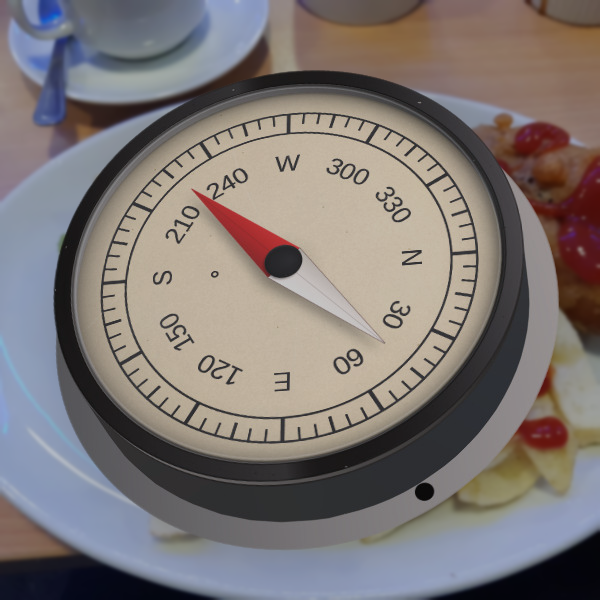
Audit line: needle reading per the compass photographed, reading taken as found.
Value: 225 °
